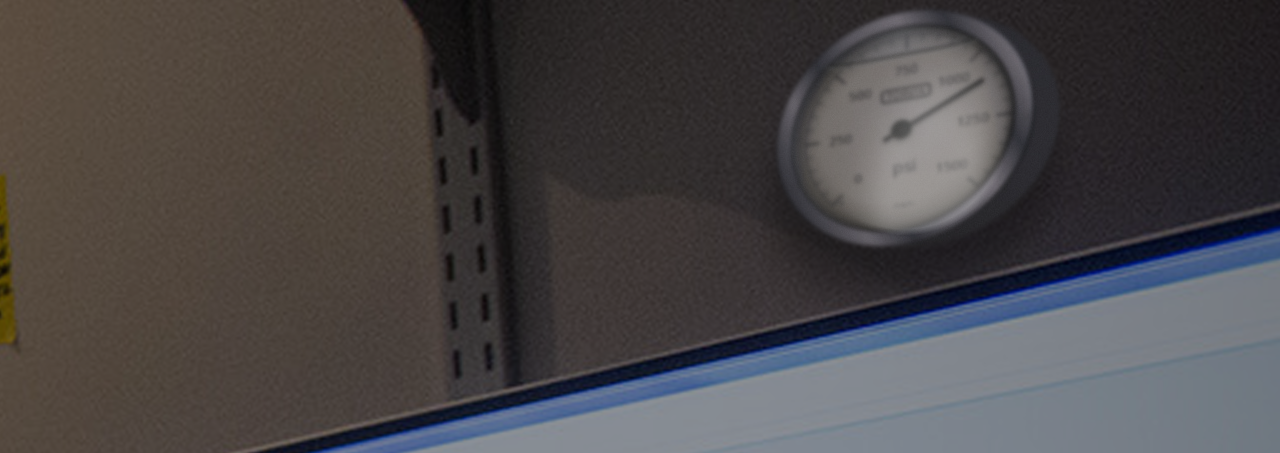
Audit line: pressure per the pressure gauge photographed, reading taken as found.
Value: 1100 psi
